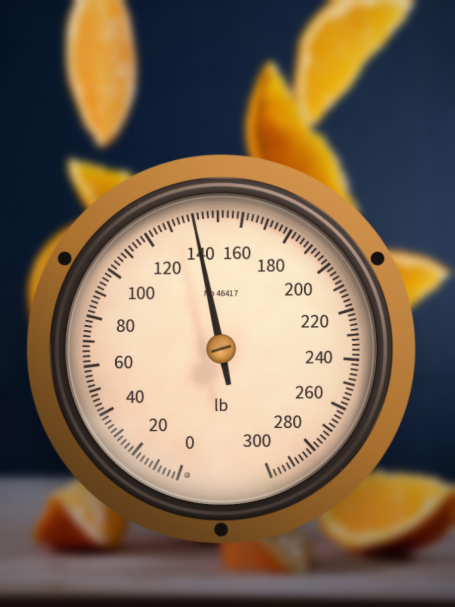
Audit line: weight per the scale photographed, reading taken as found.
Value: 140 lb
